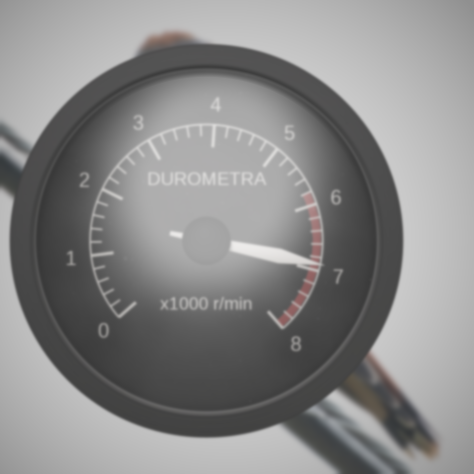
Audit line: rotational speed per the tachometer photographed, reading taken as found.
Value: 6900 rpm
